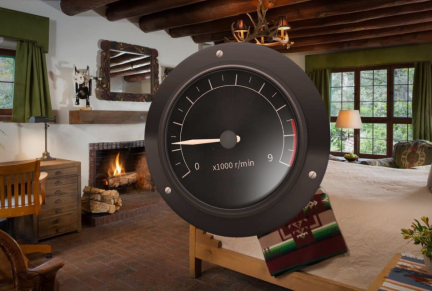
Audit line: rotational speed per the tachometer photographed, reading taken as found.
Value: 1250 rpm
